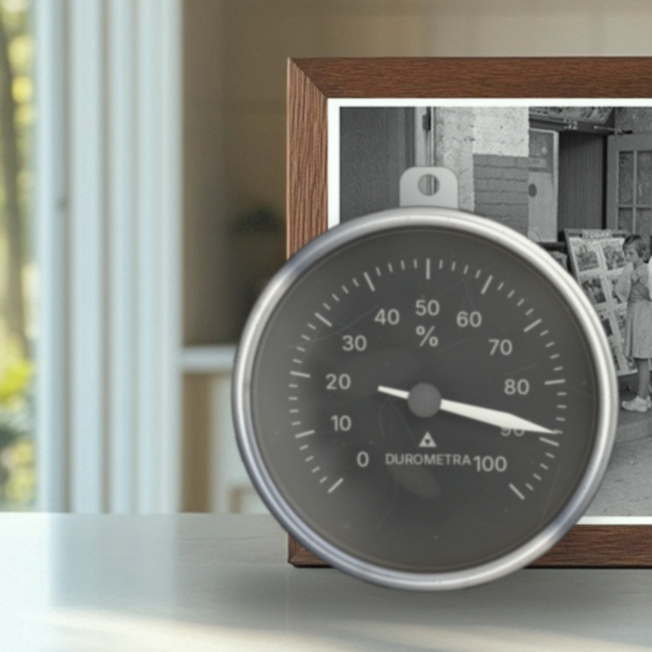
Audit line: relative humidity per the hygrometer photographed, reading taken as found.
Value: 88 %
